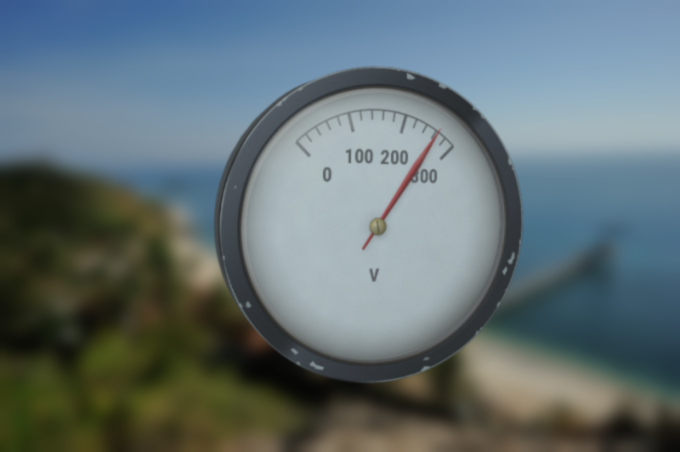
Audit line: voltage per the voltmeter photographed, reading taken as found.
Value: 260 V
